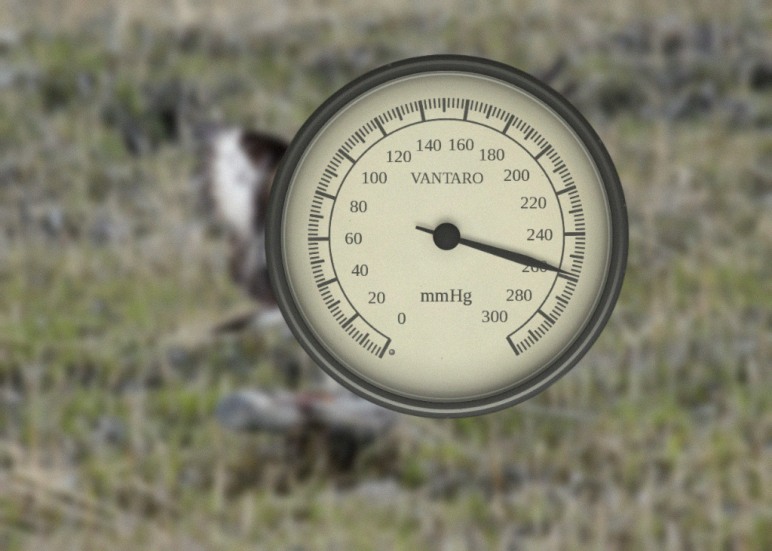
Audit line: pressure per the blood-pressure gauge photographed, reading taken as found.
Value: 258 mmHg
